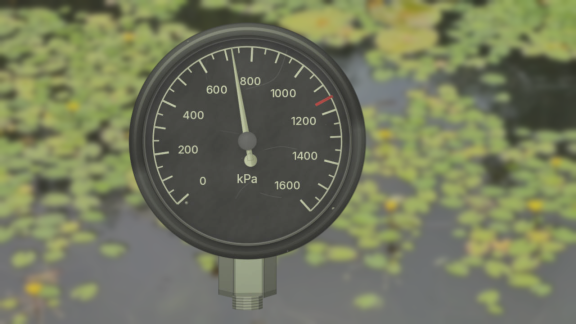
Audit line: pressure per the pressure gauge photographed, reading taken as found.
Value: 725 kPa
